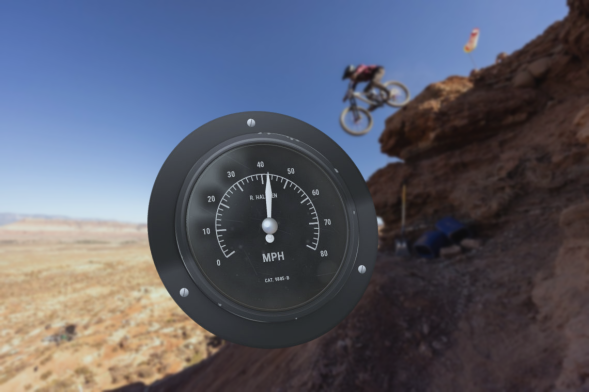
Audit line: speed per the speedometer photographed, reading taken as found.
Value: 42 mph
